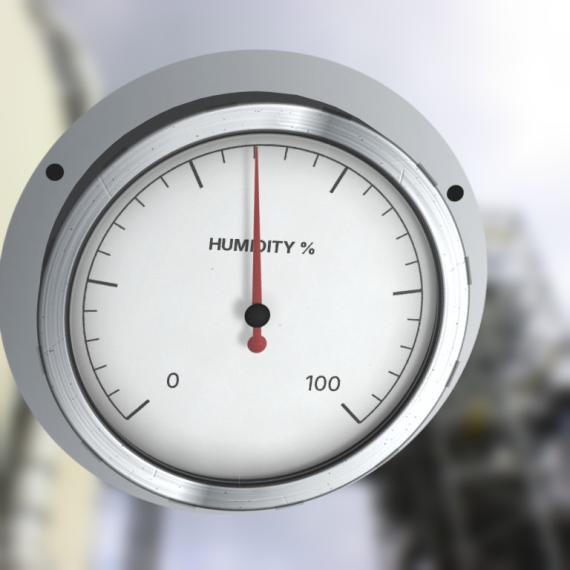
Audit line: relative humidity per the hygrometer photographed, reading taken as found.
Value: 48 %
